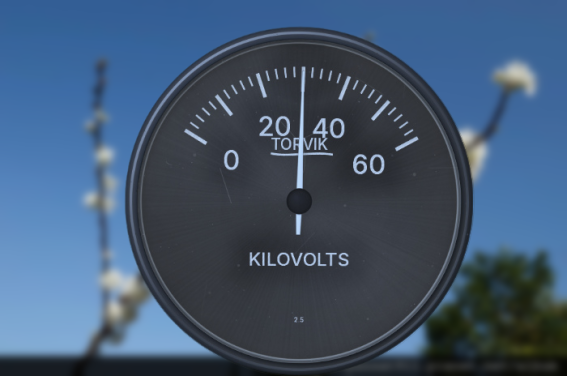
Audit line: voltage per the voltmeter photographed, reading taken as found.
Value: 30 kV
